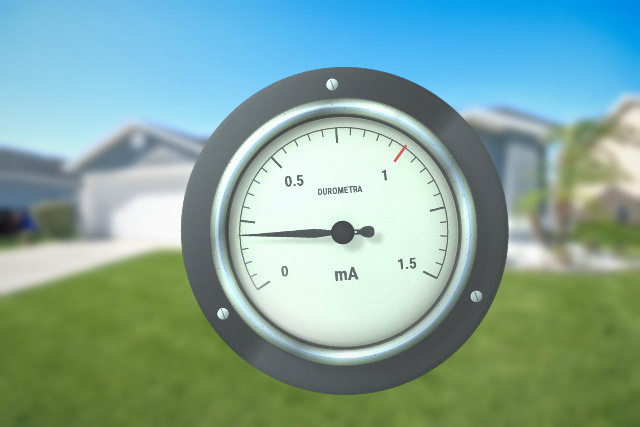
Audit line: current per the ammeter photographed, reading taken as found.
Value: 0.2 mA
